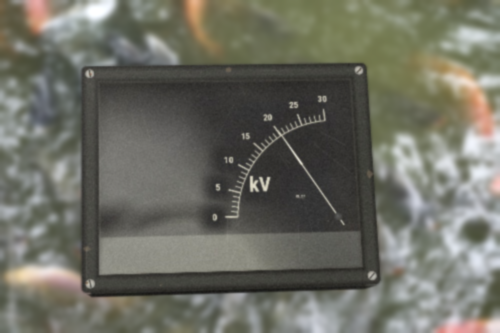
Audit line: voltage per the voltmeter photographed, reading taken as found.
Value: 20 kV
